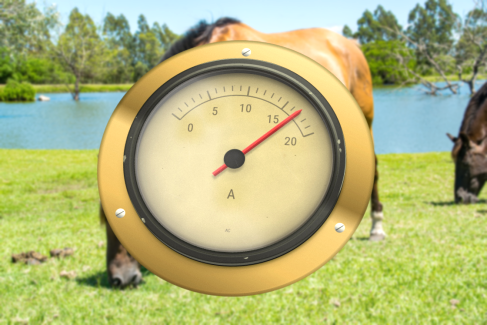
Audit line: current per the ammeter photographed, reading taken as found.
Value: 17 A
